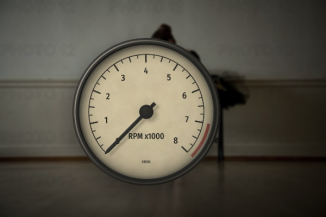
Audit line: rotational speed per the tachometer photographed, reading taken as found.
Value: 0 rpm
